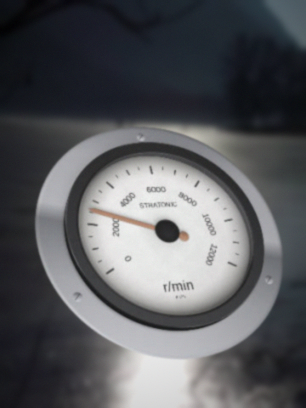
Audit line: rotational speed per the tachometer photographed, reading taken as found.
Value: 2500 rpm
